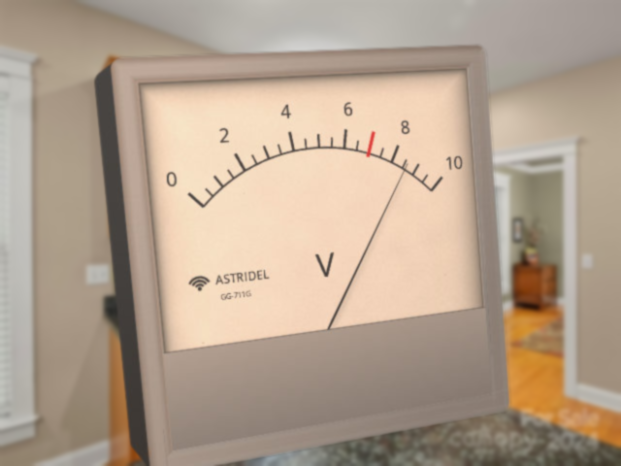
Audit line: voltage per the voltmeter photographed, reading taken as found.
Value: 8.5 V
